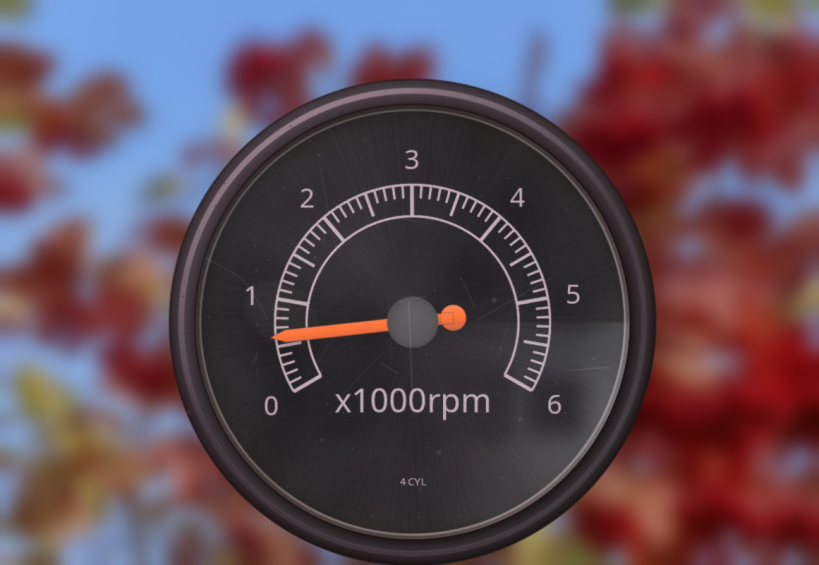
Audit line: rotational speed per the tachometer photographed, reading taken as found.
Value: 600 rpm
